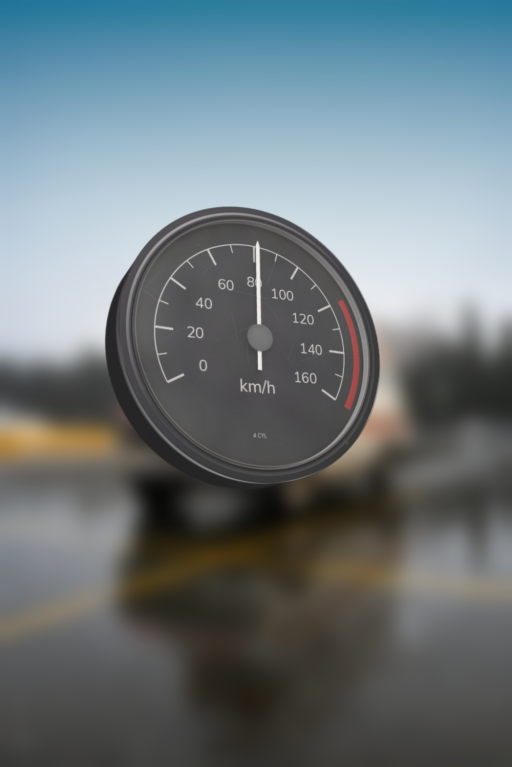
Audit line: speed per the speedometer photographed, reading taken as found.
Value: 80 km/h
